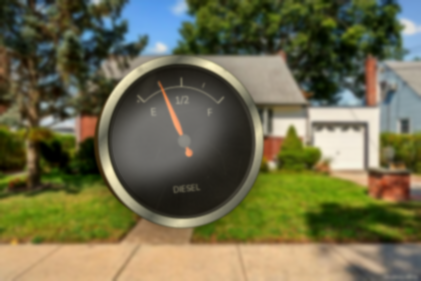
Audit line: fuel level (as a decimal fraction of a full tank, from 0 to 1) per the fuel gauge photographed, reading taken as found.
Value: 0.25
